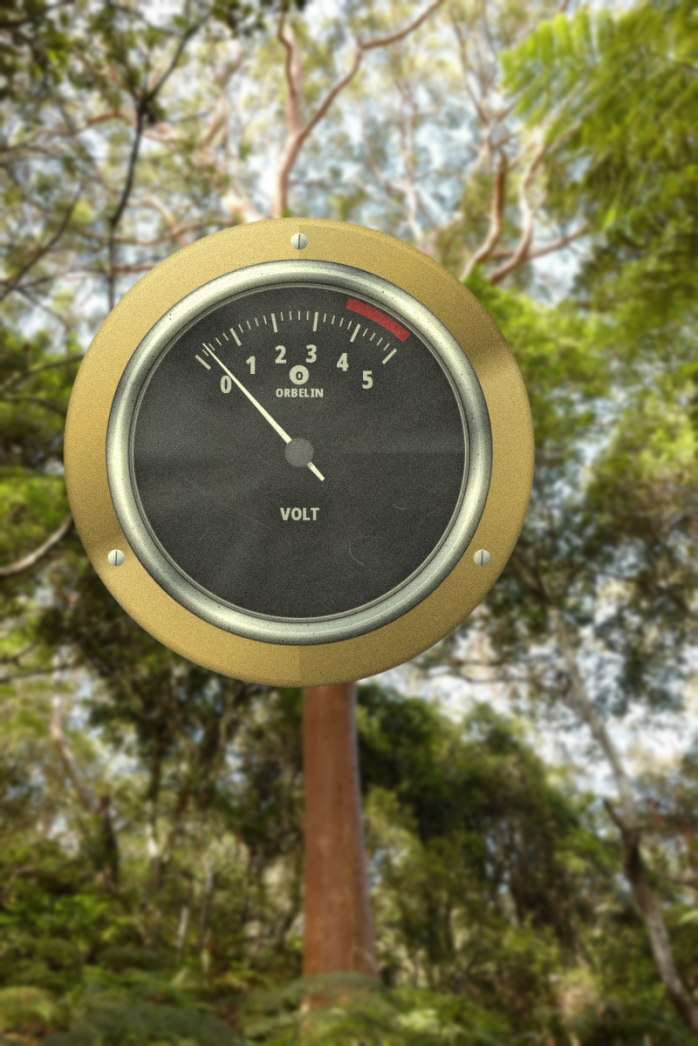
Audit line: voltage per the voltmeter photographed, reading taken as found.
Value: 0.3 V
